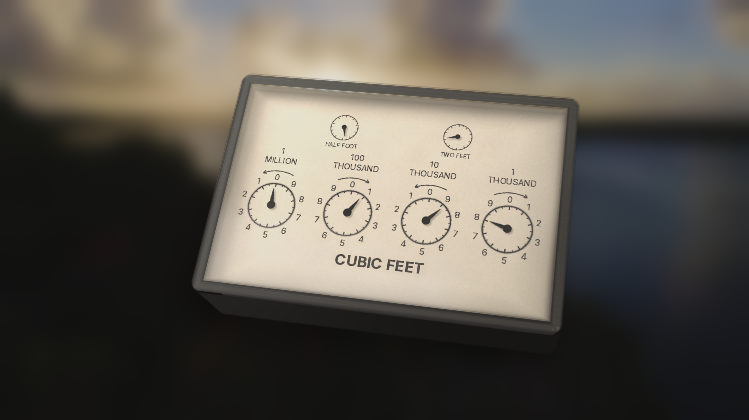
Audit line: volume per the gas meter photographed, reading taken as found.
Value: 8800 ft³
